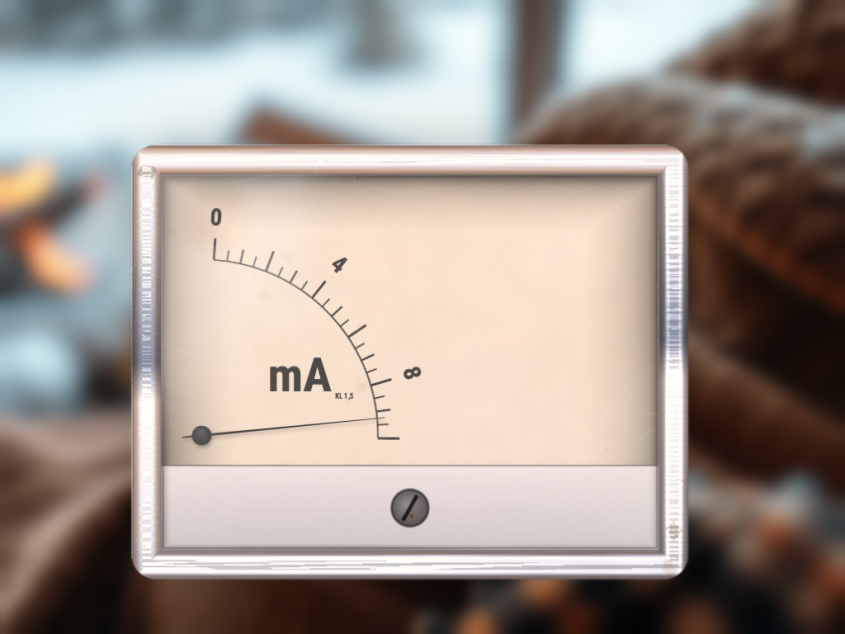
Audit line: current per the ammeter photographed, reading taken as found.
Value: 9.25 mA
